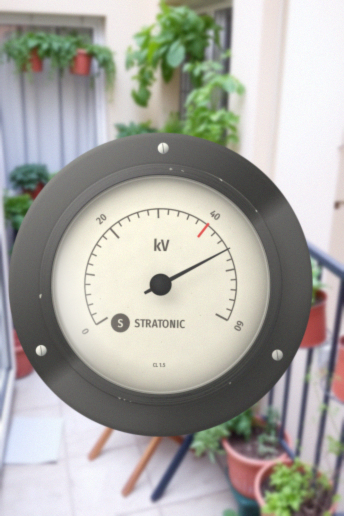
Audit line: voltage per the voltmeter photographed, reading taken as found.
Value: 46 kV
